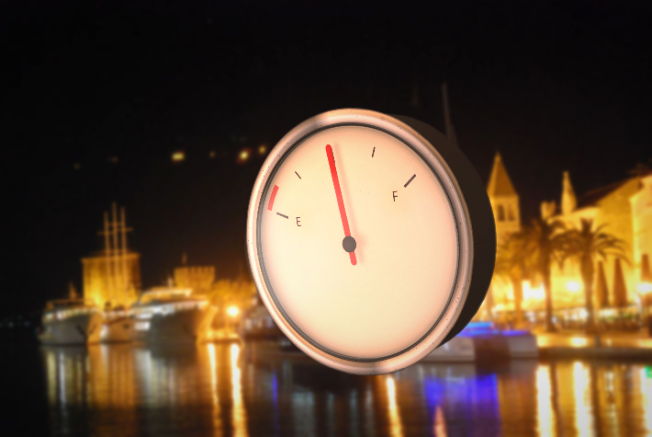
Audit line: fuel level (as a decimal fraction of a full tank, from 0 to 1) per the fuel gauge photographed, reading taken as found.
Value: 0.5
